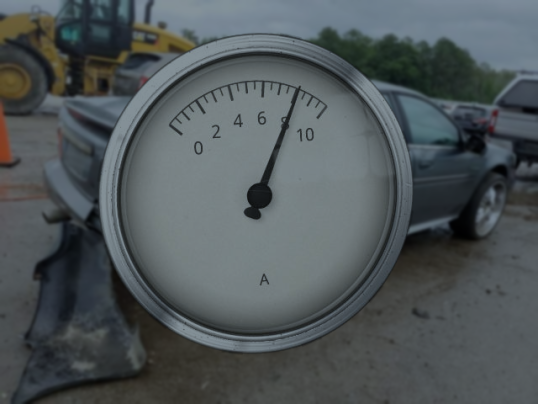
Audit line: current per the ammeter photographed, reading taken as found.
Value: 8 A
